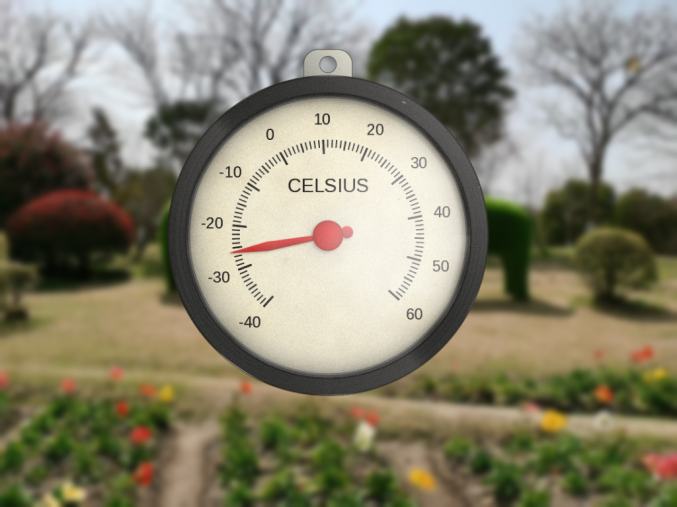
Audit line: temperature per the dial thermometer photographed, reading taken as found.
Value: -26 °C
